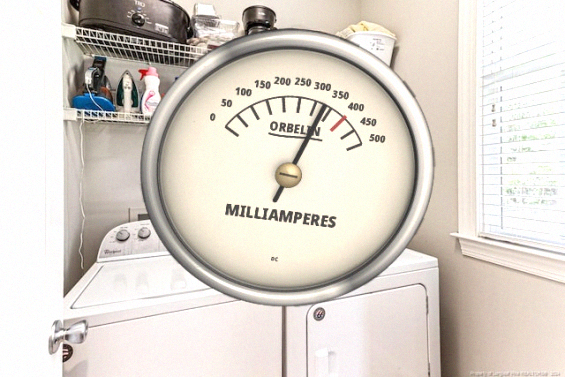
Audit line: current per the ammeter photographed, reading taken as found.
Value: 325 mA
